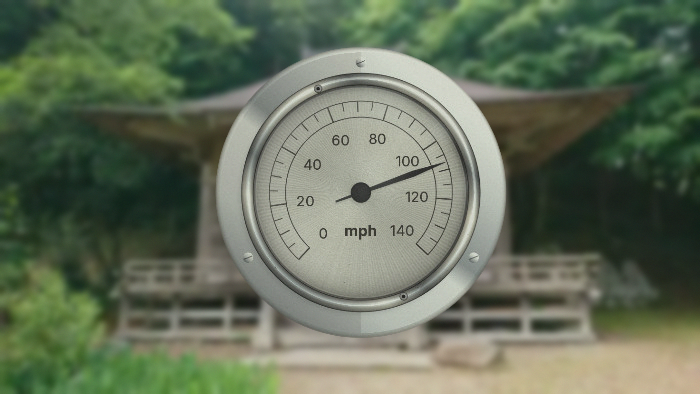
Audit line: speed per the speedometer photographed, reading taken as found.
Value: 107.5 mph
